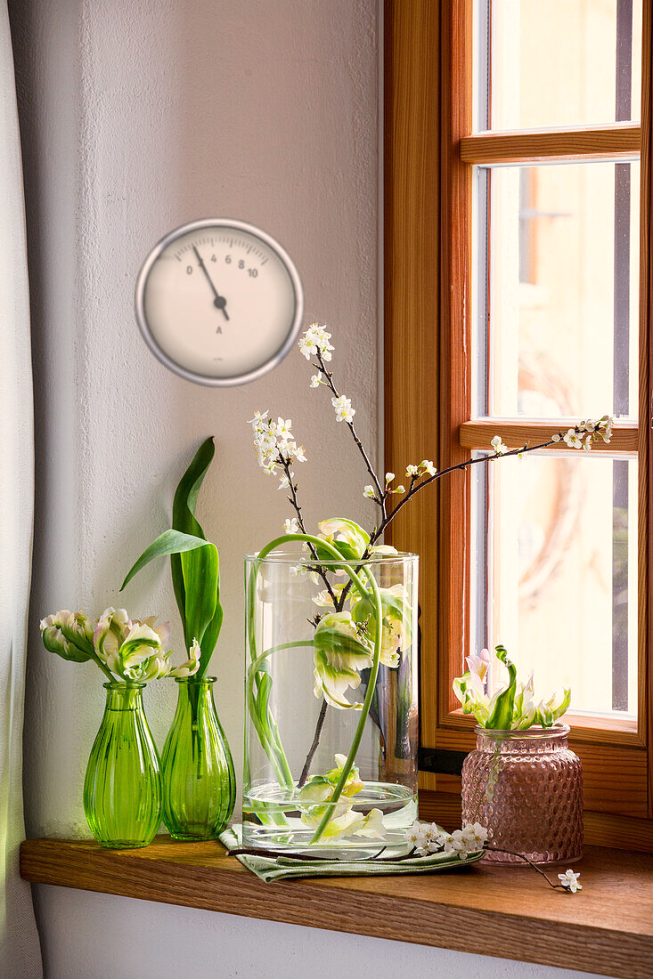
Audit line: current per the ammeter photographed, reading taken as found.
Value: 2 A
